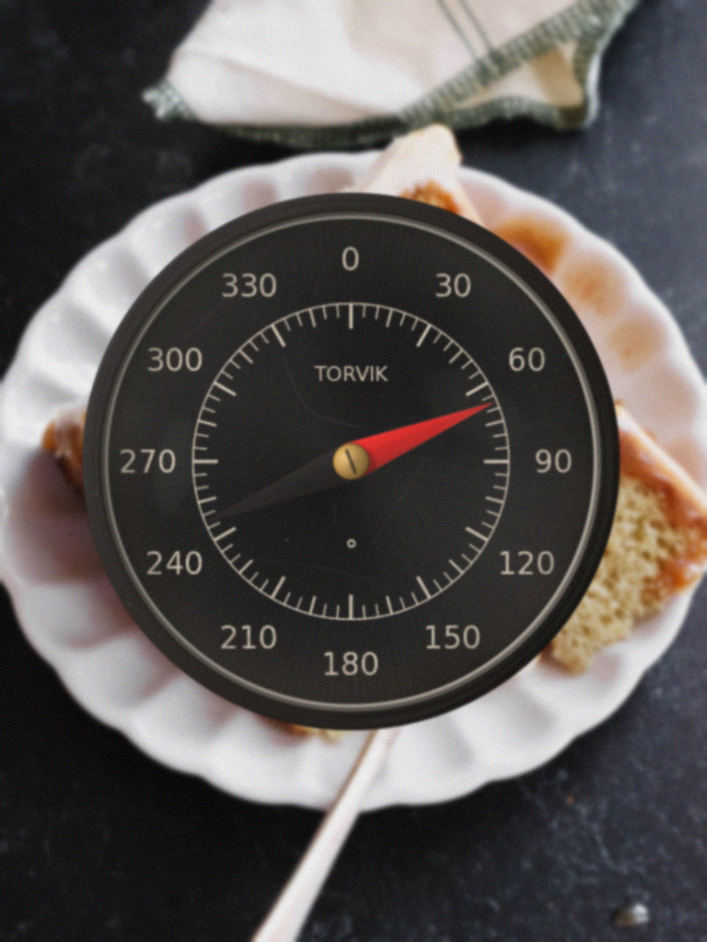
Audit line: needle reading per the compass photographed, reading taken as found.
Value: 67.5 °
